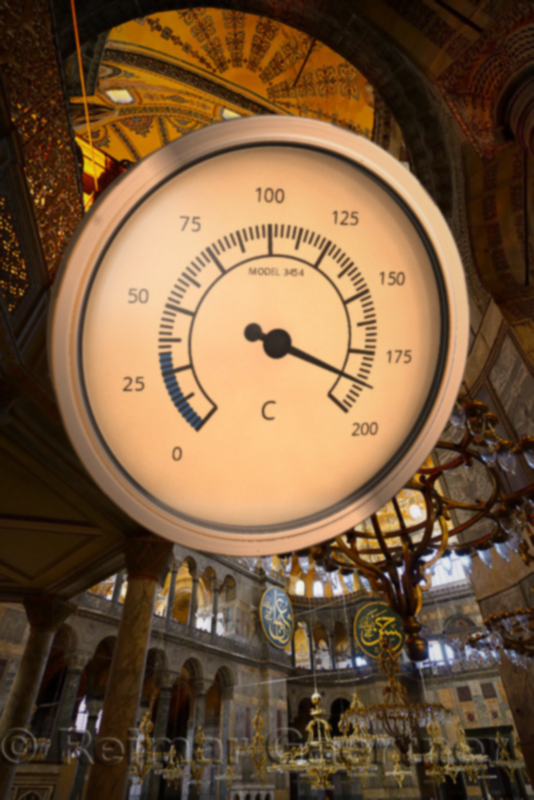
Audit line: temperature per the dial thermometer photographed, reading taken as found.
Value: 187.5 °C
